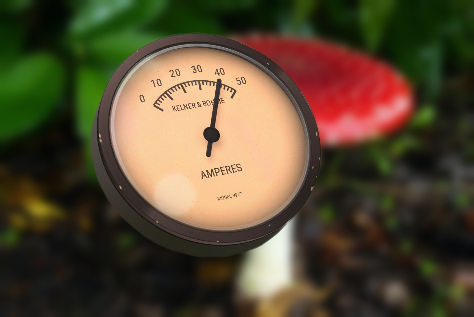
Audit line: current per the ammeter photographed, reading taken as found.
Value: 40 A
